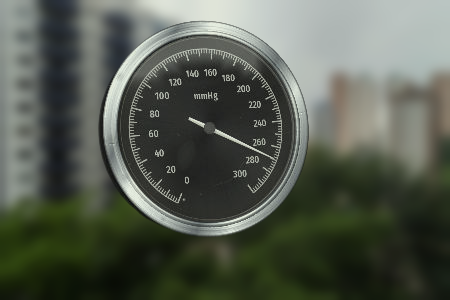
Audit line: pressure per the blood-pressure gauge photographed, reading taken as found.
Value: 270 mmHg
